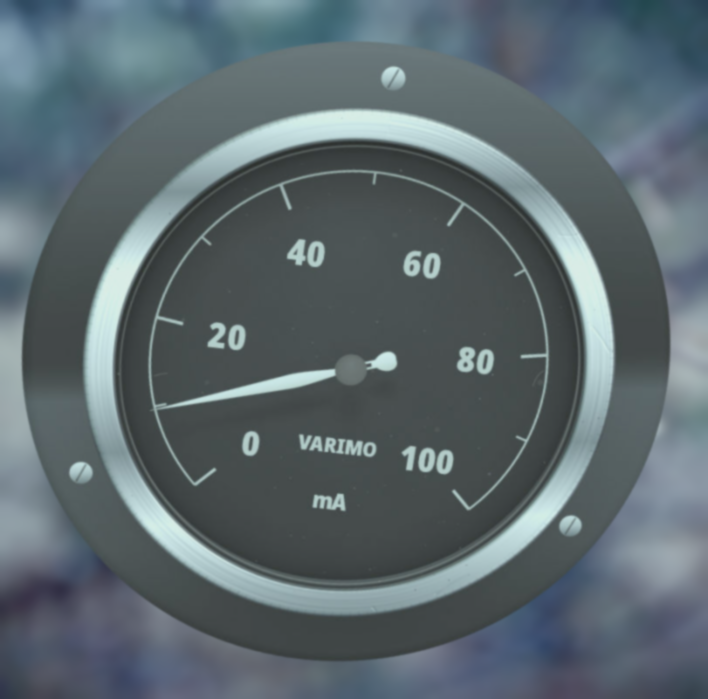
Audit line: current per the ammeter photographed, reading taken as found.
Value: 10 mA
